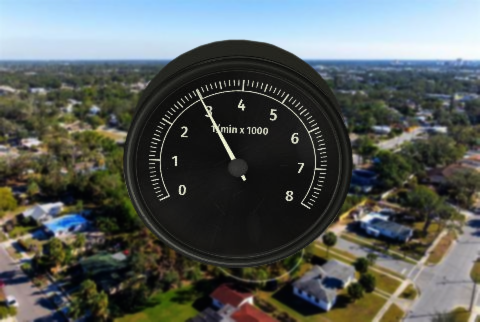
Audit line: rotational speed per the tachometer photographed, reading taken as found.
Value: 3000 rpm
